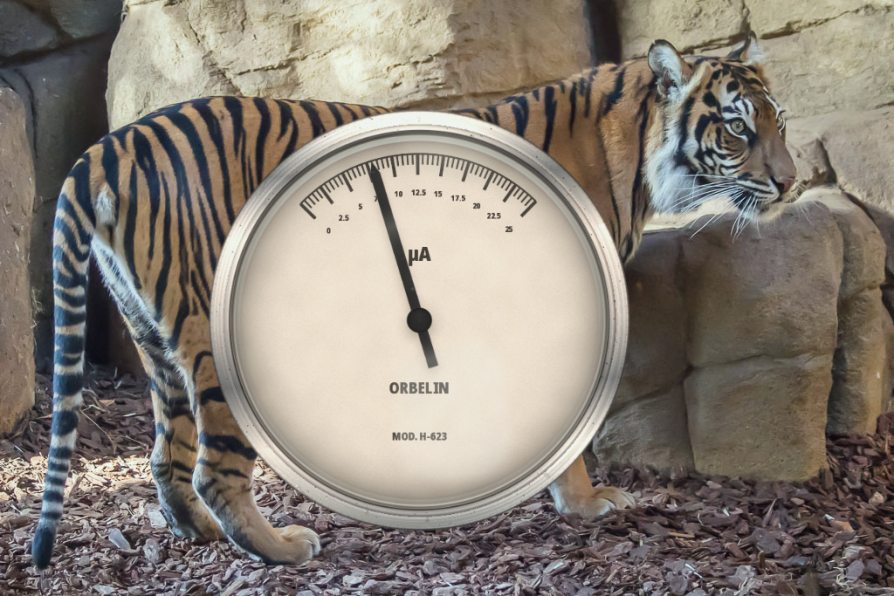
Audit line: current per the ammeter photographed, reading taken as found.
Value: 8 µA
